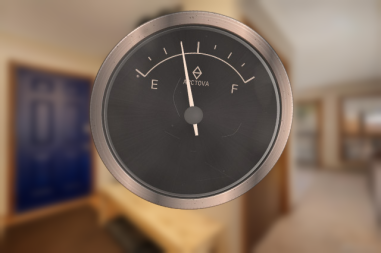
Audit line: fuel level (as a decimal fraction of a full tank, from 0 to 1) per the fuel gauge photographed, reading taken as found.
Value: 0.375
